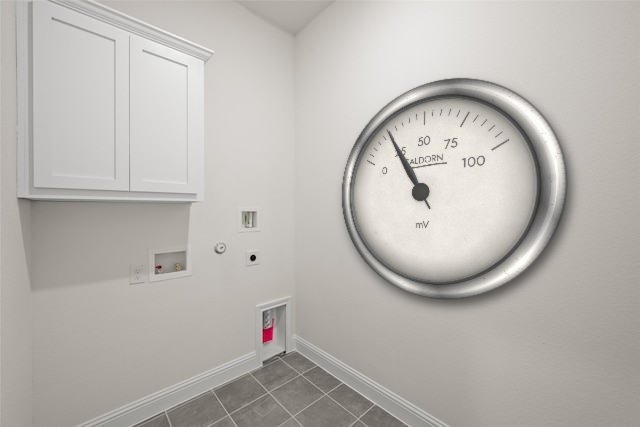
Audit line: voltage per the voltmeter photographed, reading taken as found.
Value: 25 mV
